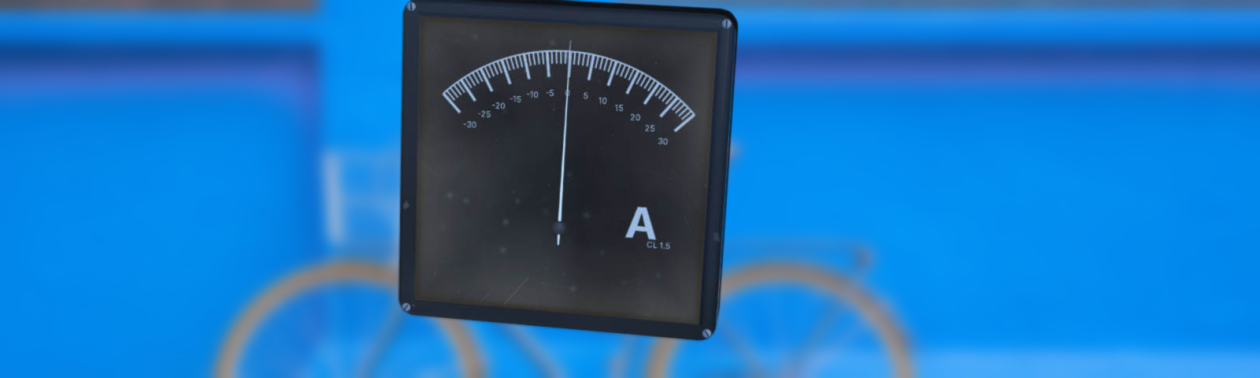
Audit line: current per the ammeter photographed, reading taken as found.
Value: 0 A
